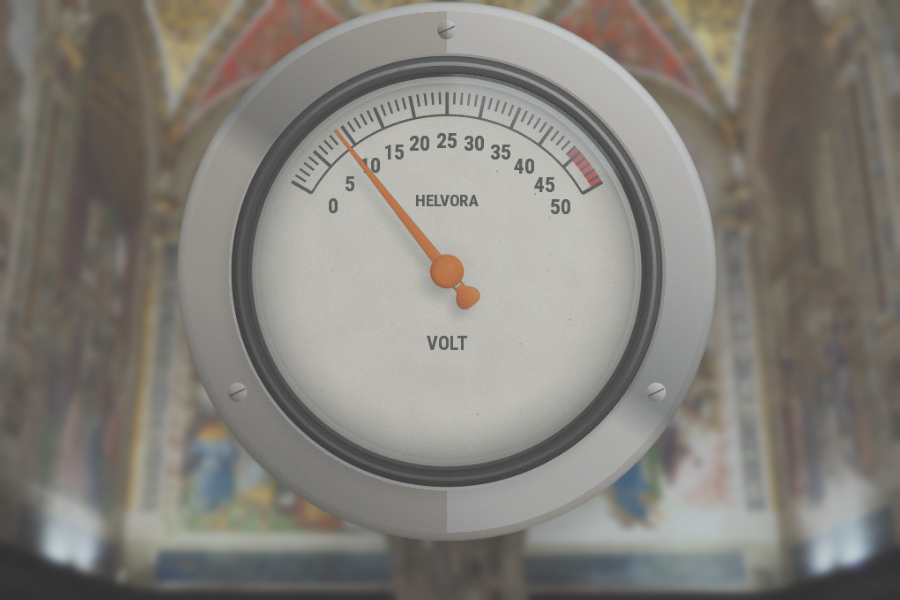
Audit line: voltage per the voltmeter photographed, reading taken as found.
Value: 9 V
